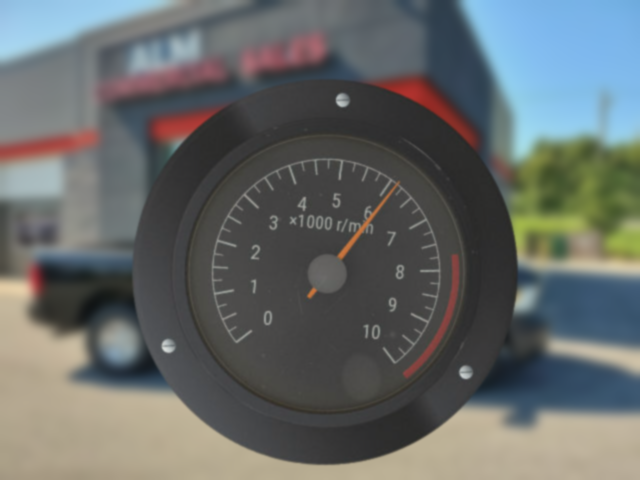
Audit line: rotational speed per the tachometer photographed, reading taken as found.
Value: 6125 rpm
